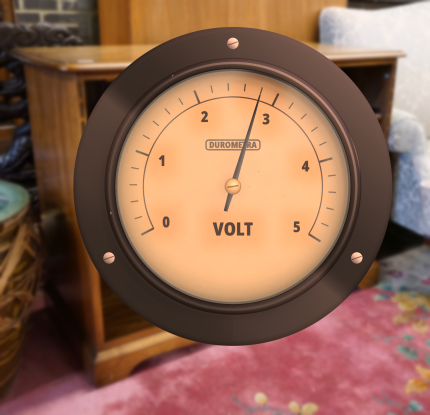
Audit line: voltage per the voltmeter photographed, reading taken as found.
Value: 2.8 V
